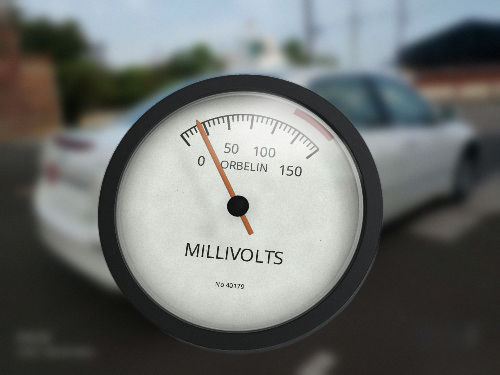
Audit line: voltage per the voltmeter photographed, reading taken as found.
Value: 20 mV
